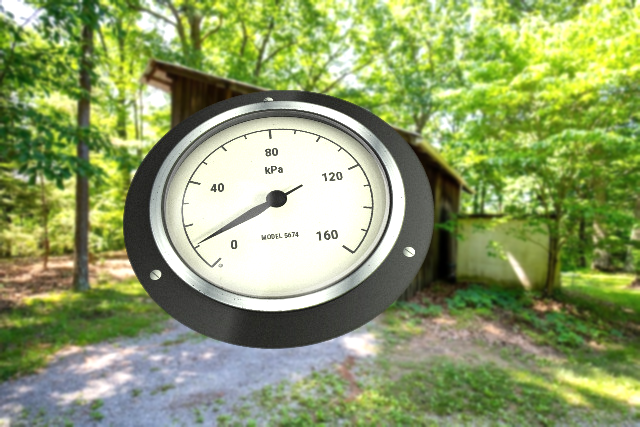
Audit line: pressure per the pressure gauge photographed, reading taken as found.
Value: 10 kPa
